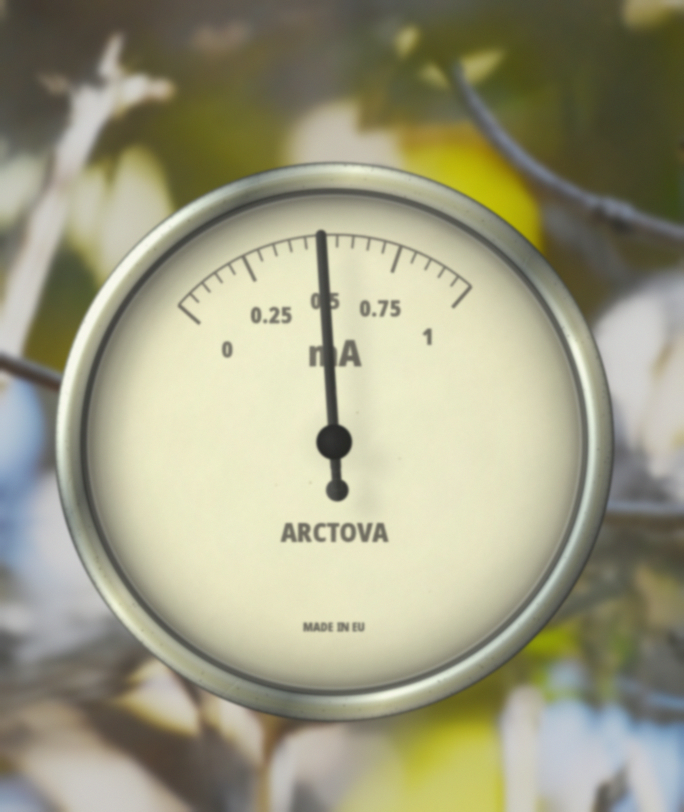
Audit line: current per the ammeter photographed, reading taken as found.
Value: 0.5 mA
